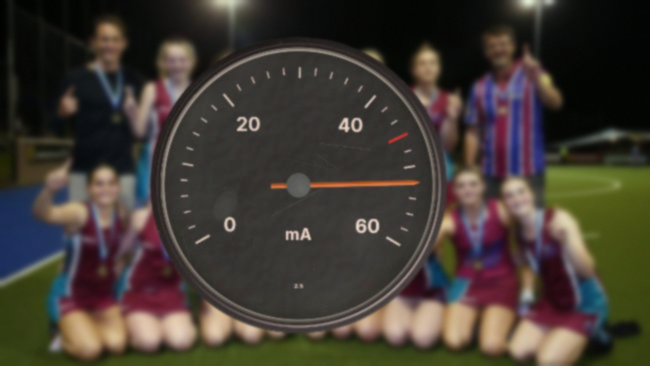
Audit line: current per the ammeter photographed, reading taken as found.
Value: 52 mA
